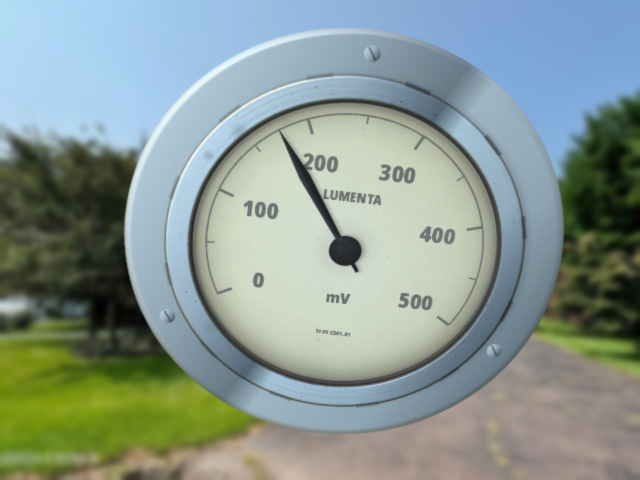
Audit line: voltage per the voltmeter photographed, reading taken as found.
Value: 175 mV
